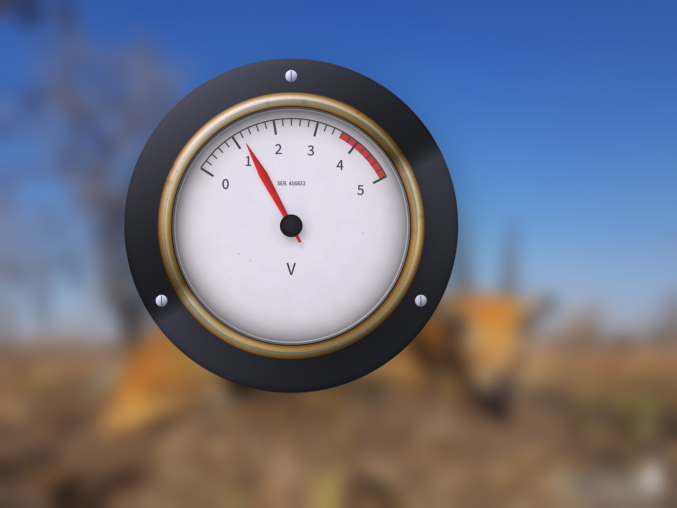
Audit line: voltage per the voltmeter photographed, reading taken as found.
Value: 1.2 V
